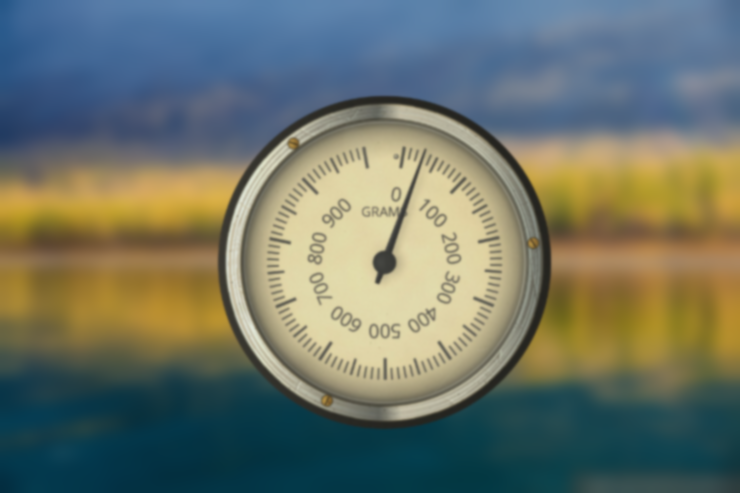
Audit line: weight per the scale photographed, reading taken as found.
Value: 30 g
